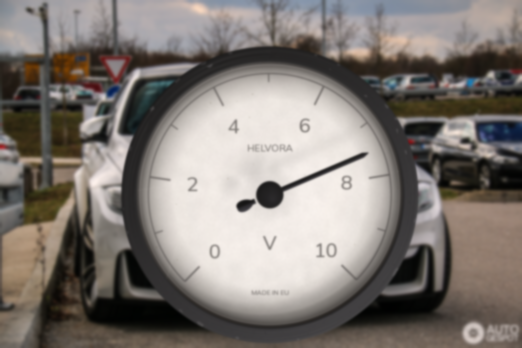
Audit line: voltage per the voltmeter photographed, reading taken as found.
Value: 7.5 V
